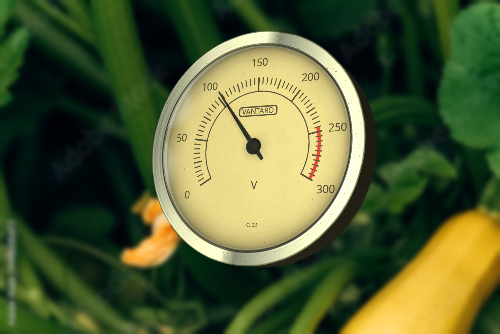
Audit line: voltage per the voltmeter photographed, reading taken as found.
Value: 105 V
